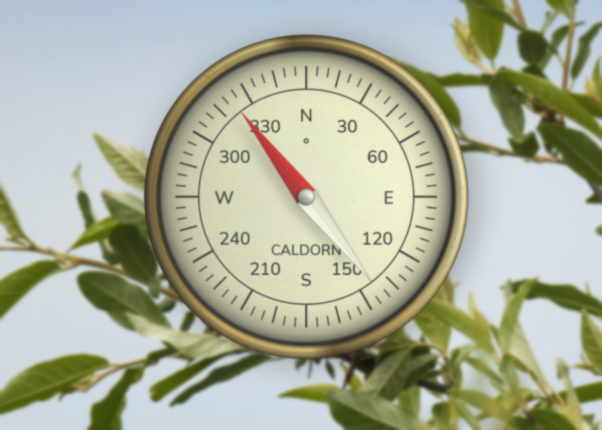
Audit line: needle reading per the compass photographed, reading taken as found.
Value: 322.5 °
